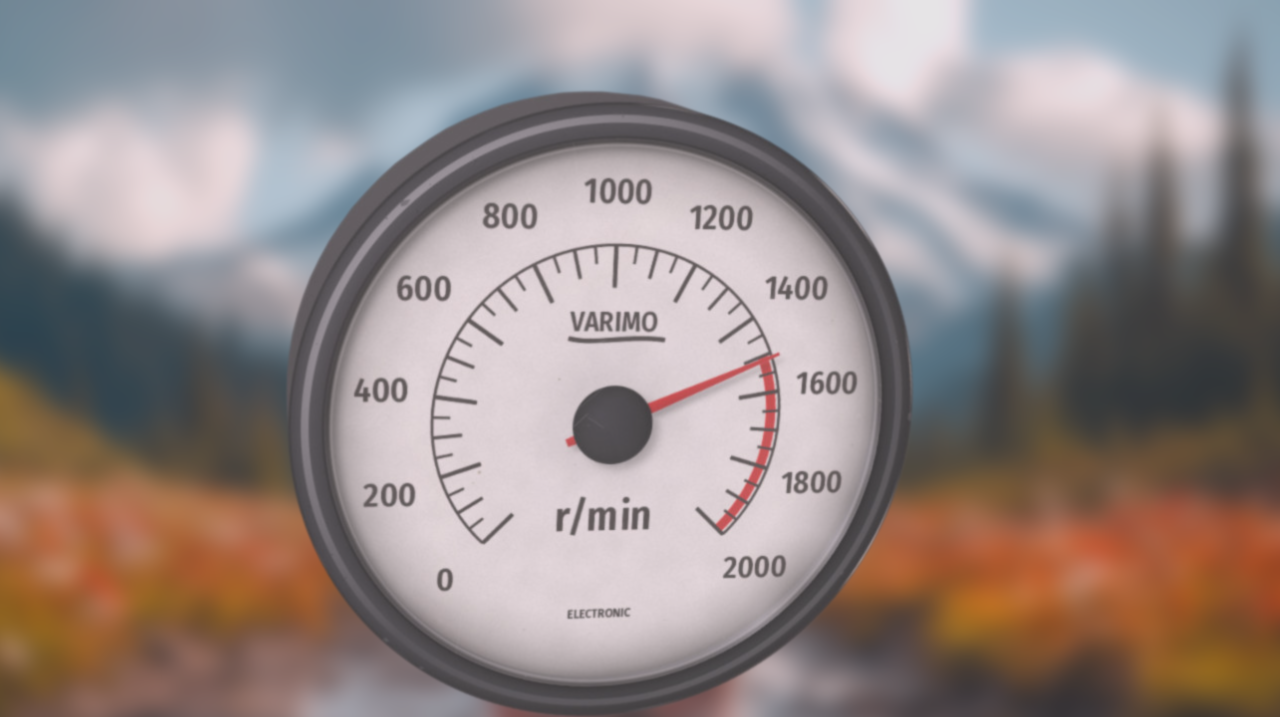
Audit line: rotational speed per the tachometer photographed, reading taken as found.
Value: 1500 rpm
